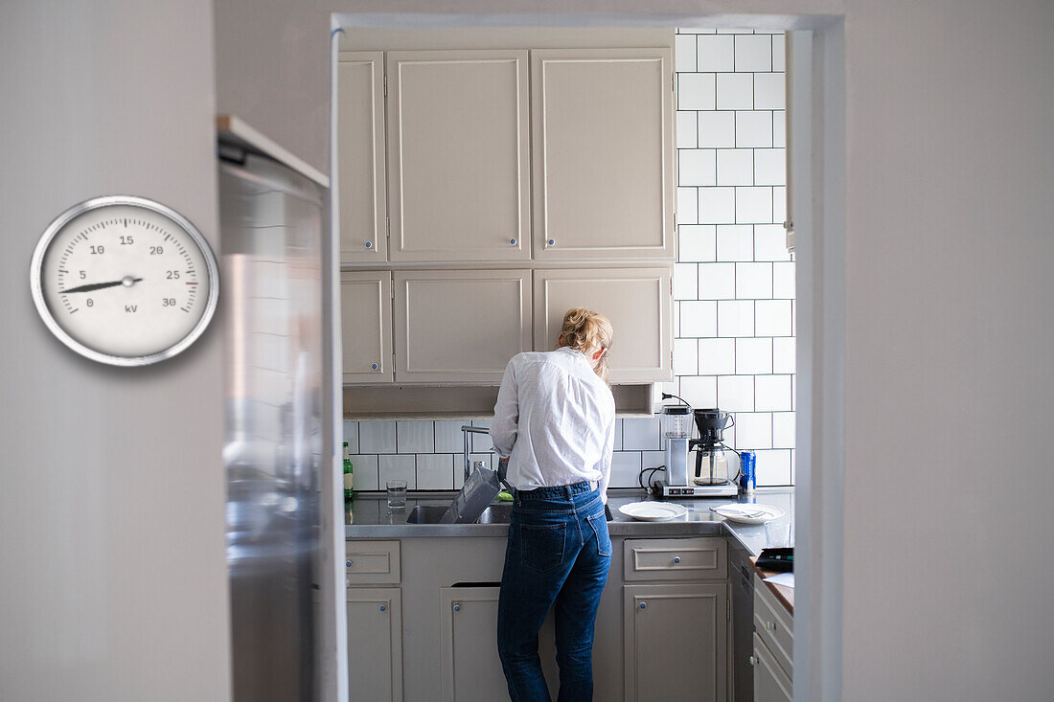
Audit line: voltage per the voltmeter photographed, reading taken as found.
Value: 2.5 kV
